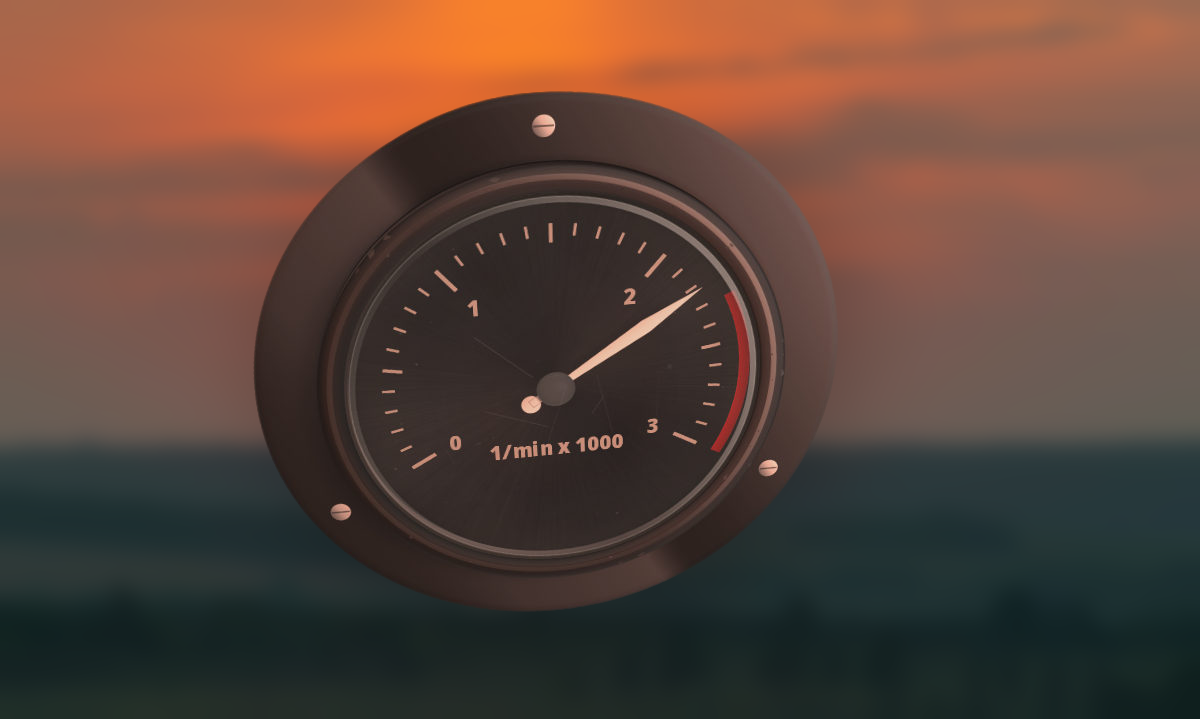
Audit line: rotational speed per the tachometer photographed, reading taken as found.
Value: 2200 rpm
